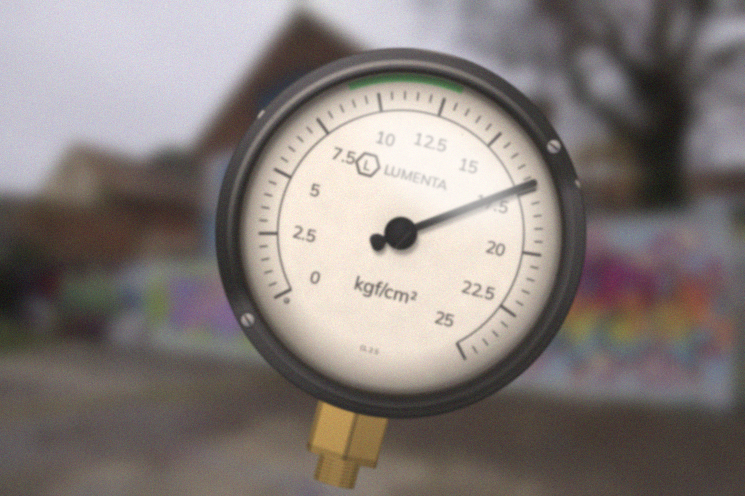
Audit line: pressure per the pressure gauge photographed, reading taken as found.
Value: 17.25 kg/cm²
